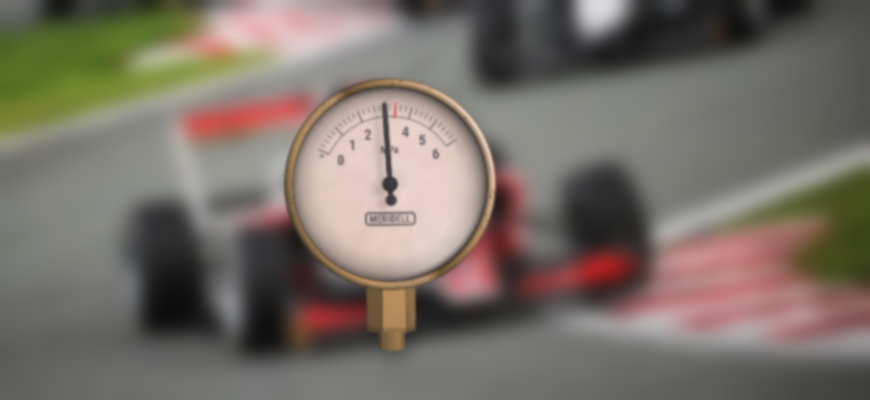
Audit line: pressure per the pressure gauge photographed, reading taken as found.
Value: 3 MPa
